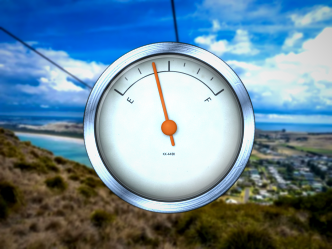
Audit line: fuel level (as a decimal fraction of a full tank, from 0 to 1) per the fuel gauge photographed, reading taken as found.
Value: 0.375
